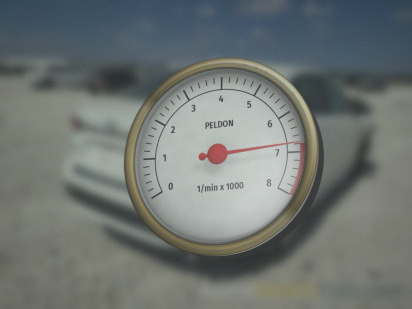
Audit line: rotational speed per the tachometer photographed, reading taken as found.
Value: 6800 rpm
